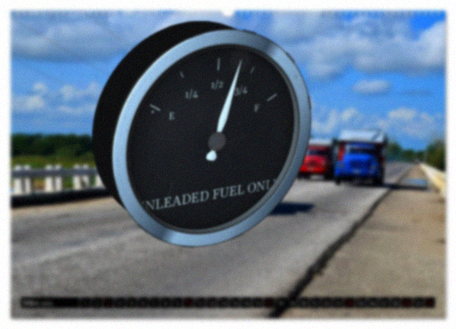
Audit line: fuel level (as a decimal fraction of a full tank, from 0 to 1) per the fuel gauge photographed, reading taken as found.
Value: 0.625
